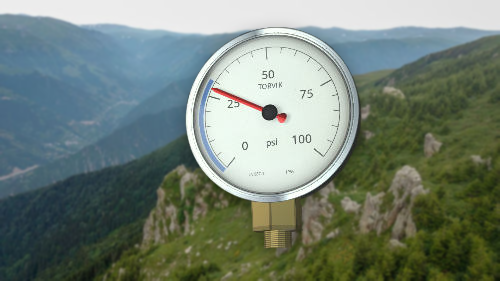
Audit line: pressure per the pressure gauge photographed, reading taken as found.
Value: 27.5 psi
